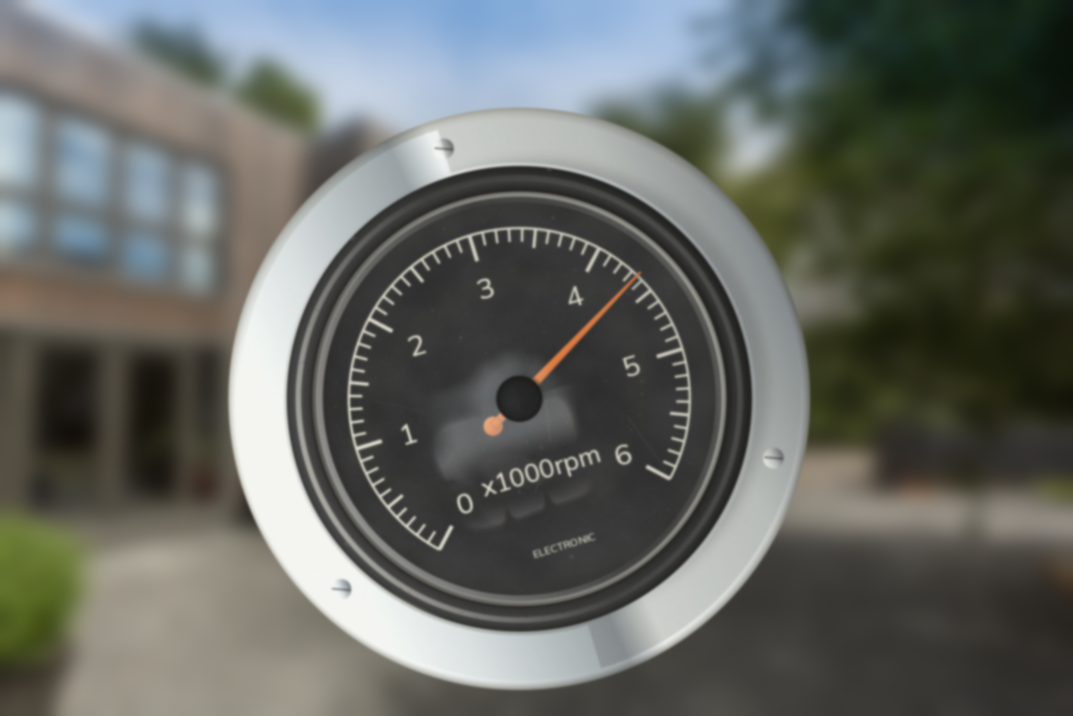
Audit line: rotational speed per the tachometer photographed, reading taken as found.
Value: 4350 rpm
